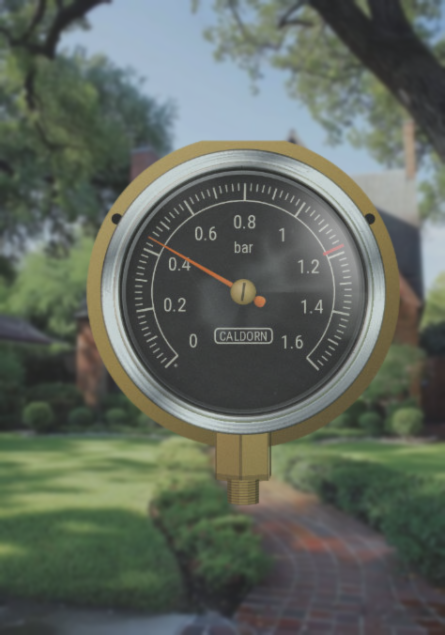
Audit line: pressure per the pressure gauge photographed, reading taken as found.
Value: 0.44 bar
